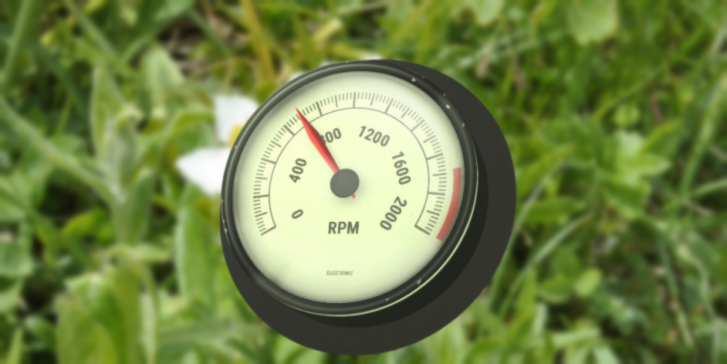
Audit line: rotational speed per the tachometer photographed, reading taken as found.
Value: 700 rpm
